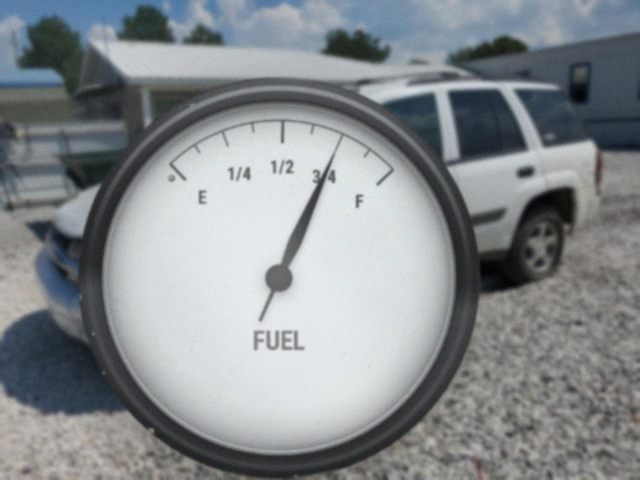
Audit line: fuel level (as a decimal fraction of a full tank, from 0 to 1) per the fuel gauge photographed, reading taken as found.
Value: 0.75
